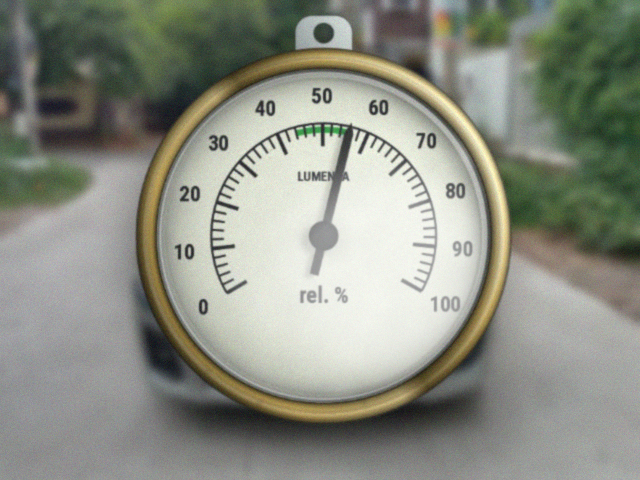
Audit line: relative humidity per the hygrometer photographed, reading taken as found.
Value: 56 %
